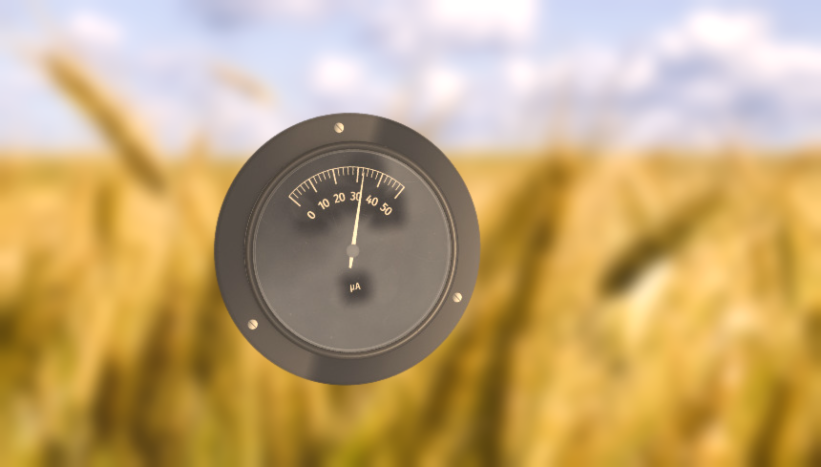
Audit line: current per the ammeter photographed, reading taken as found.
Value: 32 µA
